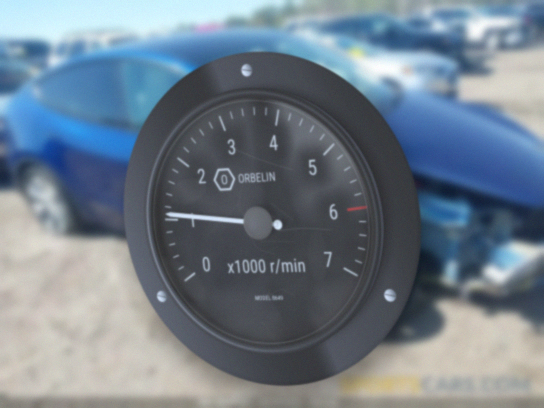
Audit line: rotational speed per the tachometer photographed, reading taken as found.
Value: 1100 rpm
